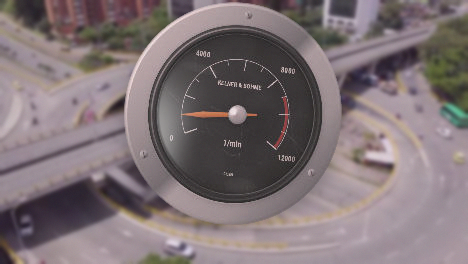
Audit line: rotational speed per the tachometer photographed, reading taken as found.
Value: 1000 rpm
